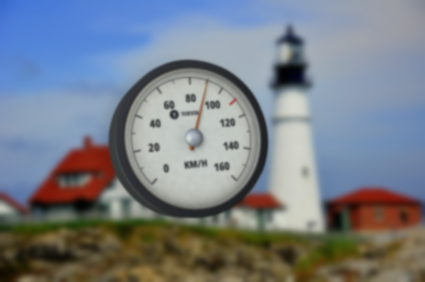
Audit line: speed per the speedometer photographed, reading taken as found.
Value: 90 km/h
